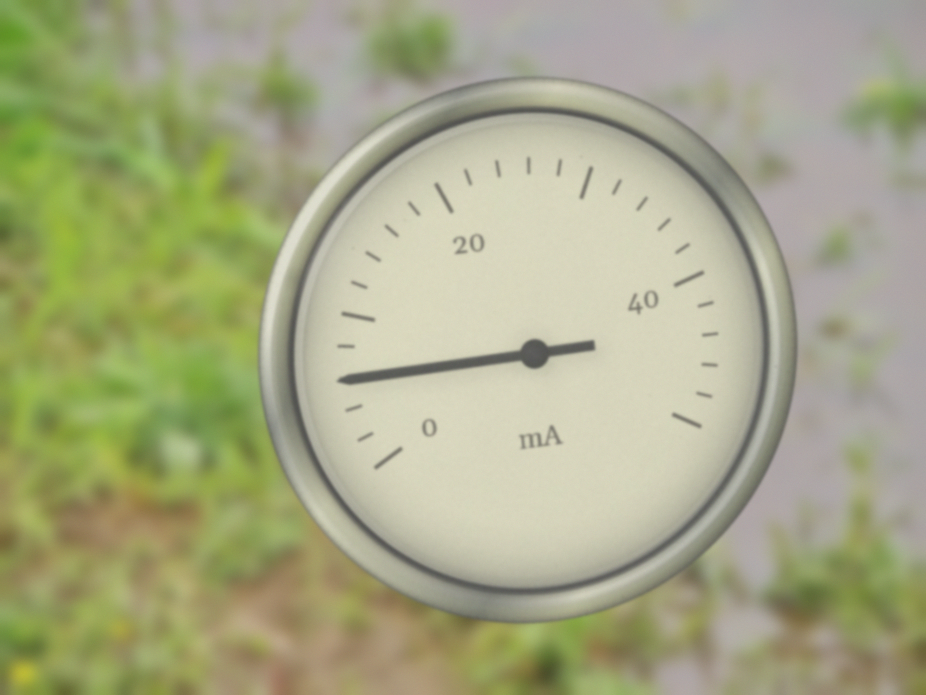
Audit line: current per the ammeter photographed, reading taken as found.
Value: 6 mA
